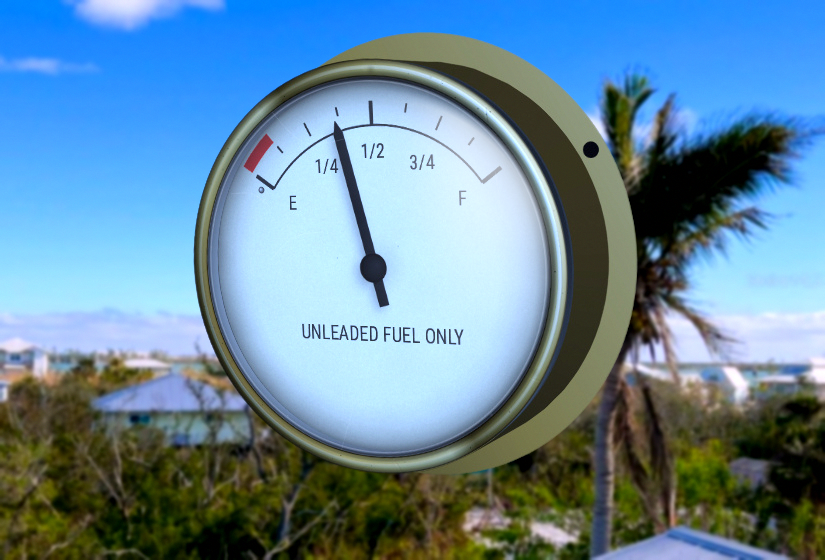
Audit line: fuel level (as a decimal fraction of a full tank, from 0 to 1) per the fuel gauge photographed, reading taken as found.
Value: 0.375
